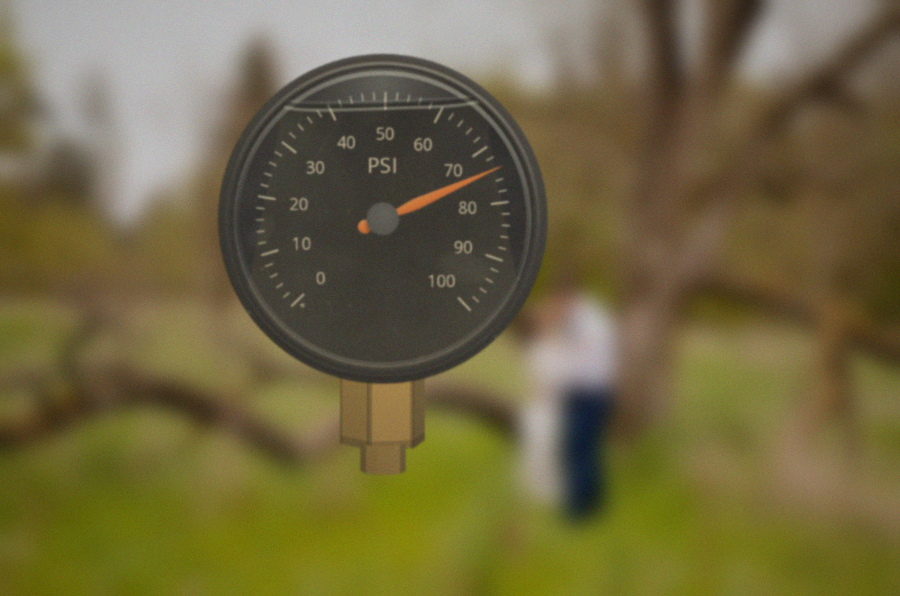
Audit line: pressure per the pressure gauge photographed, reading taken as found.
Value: 74 psi
